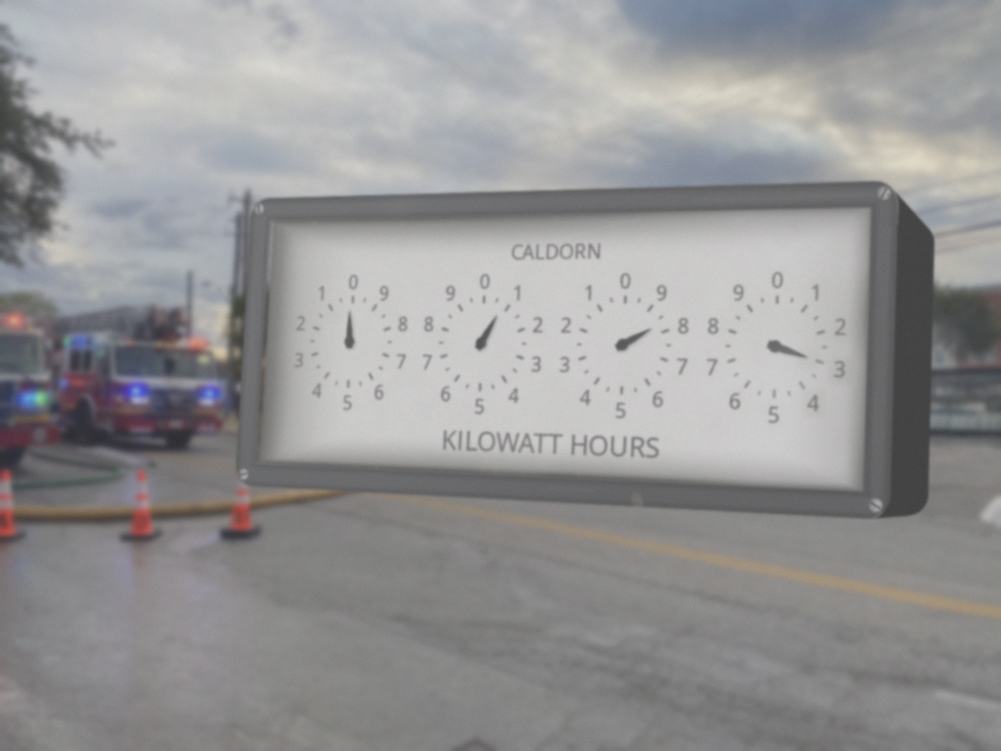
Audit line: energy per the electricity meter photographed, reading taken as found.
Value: 83 kWh
